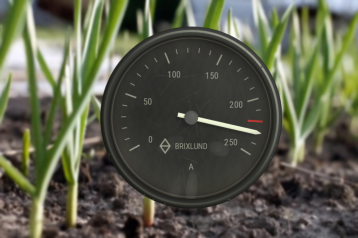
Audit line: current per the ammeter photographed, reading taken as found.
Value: 230 A
